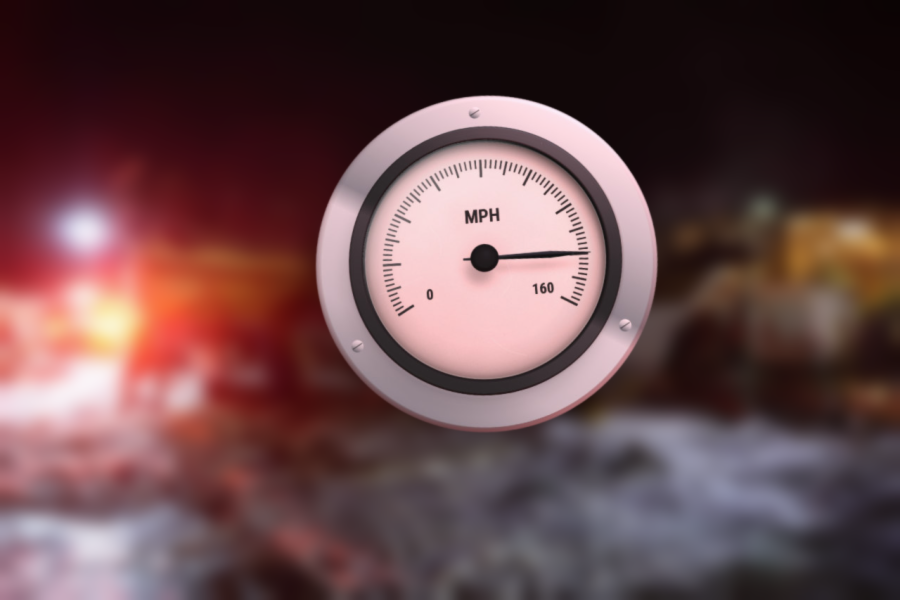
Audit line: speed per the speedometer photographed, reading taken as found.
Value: 140 mph
